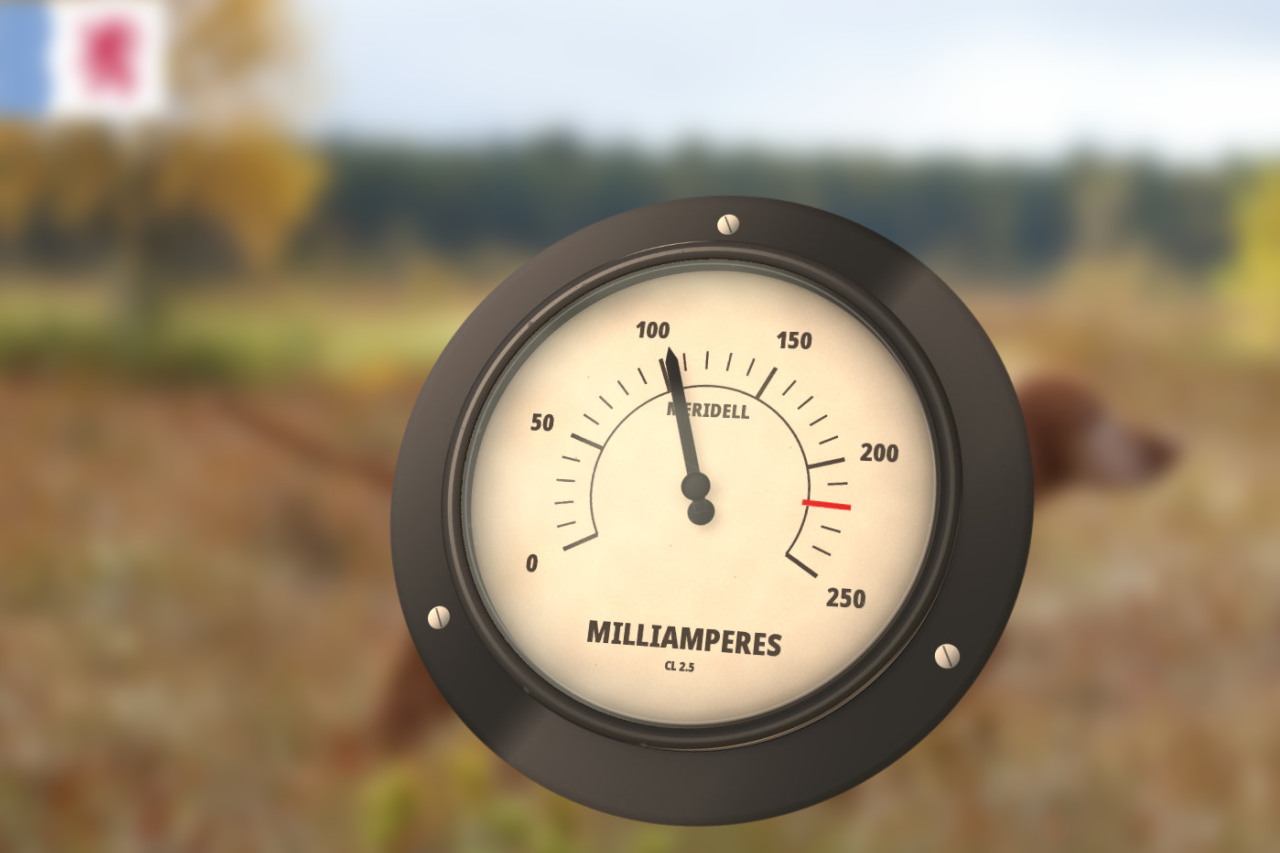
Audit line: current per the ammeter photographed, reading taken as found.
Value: 105 mA
